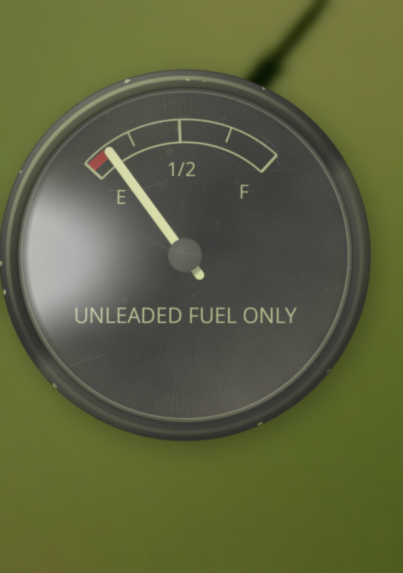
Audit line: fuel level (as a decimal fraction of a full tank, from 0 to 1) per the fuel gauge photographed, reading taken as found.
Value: 0.125
